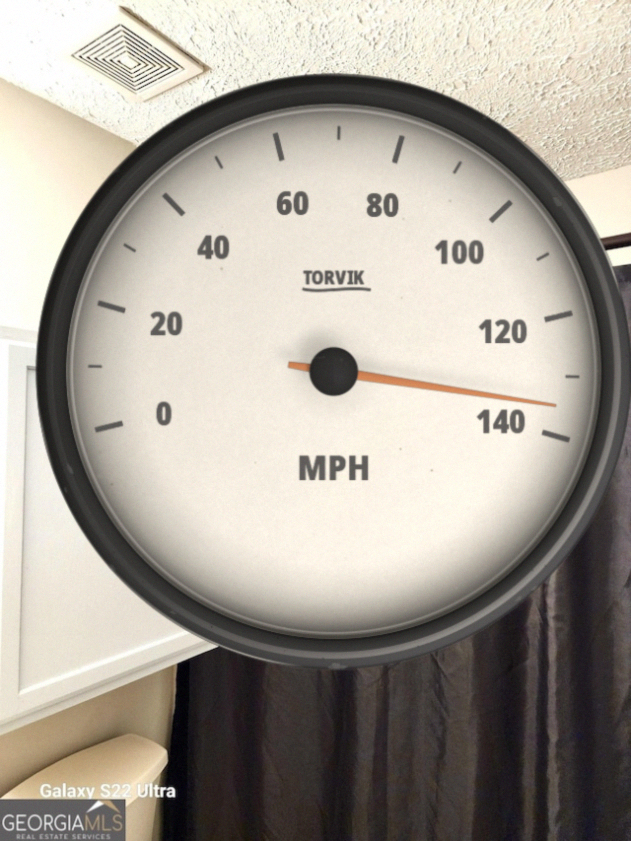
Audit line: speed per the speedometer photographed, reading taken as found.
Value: 135 mph
